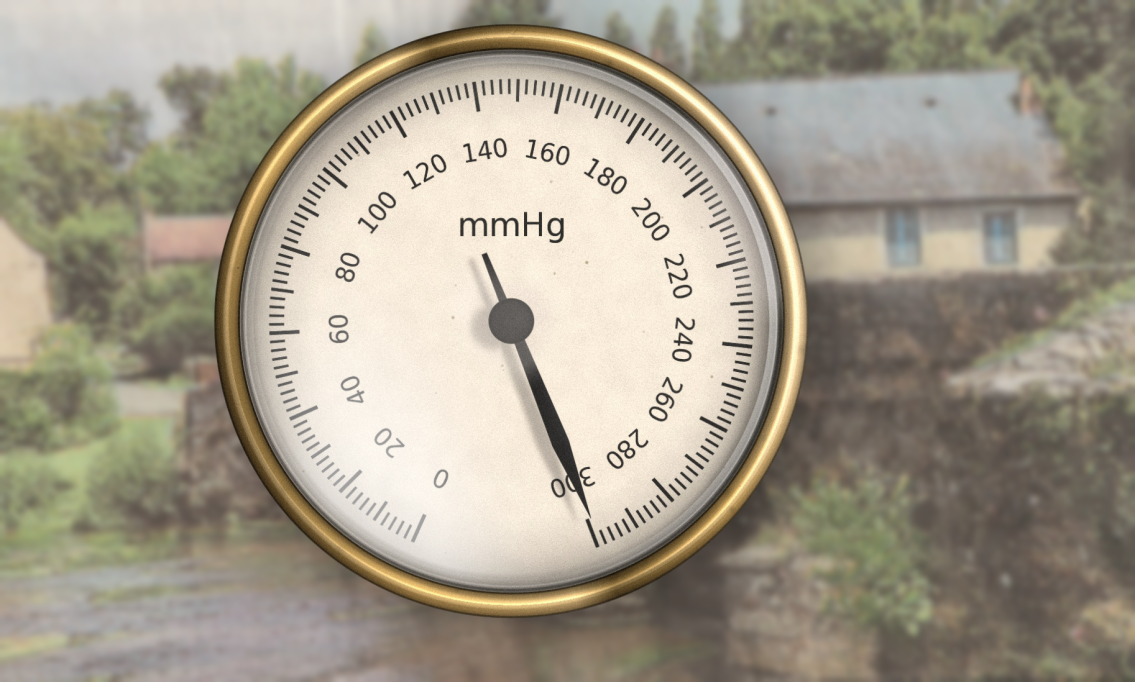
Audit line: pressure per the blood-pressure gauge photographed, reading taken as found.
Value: 299 mmHg
